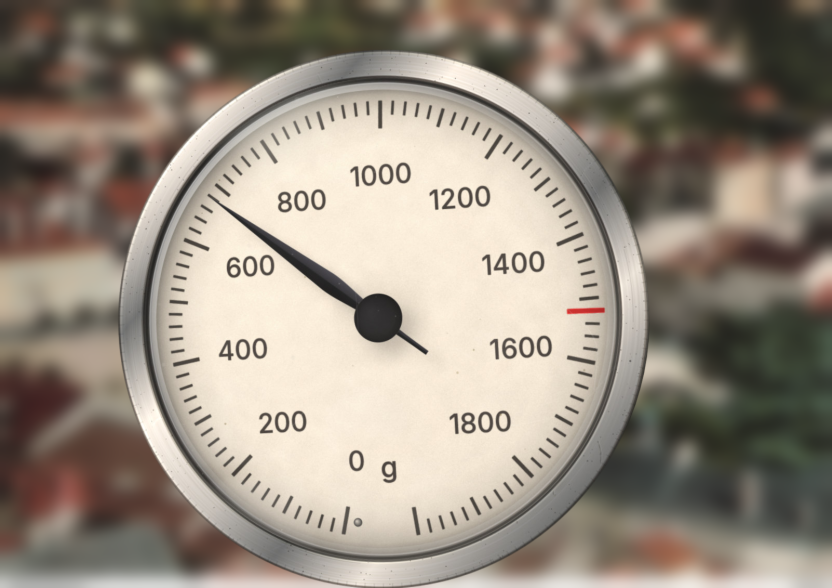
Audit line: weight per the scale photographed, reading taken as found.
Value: 680 g
